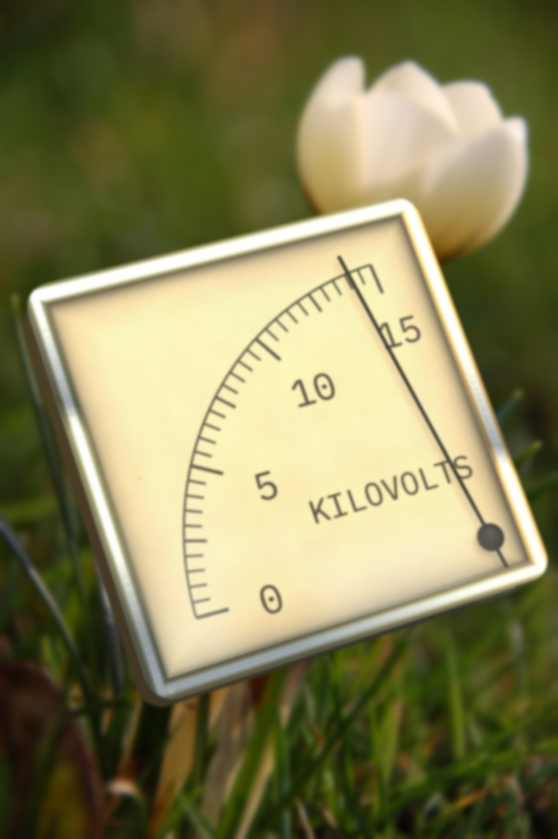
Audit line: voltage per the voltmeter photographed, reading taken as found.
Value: 14 kV
